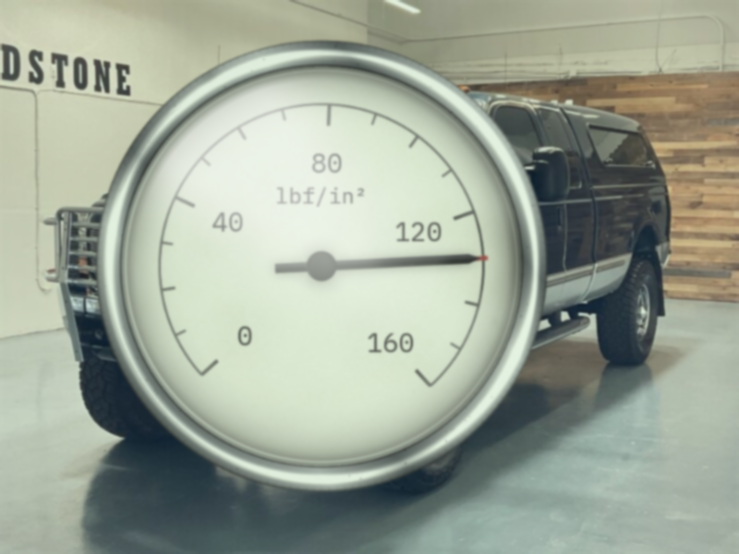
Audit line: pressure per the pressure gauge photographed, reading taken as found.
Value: 130 psi
